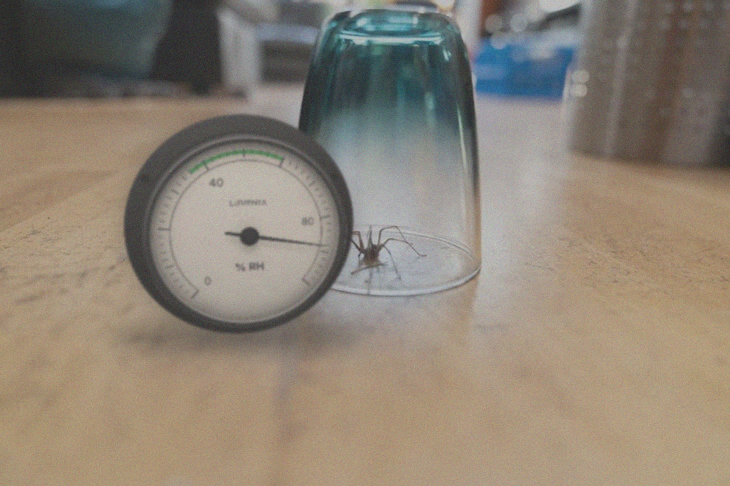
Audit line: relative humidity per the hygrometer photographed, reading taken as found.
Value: 88 %
